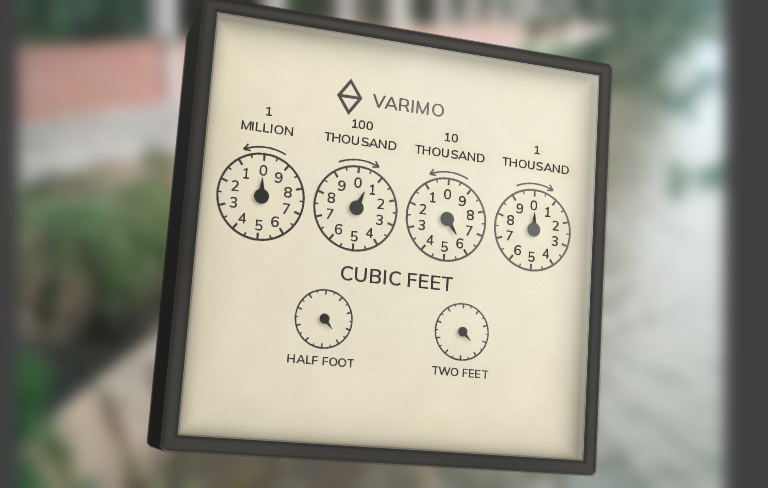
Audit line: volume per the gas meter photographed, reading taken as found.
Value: 6000 ft³
